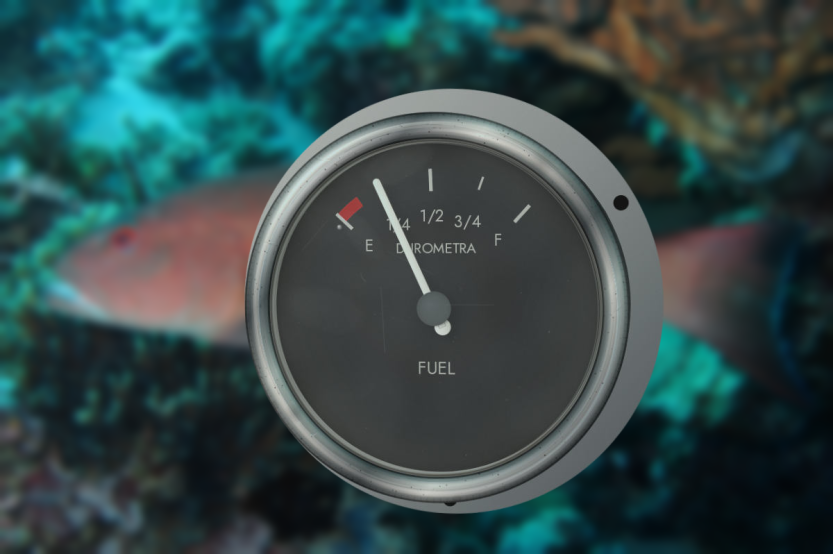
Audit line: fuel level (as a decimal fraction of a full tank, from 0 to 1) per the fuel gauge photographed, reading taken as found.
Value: 0.25
